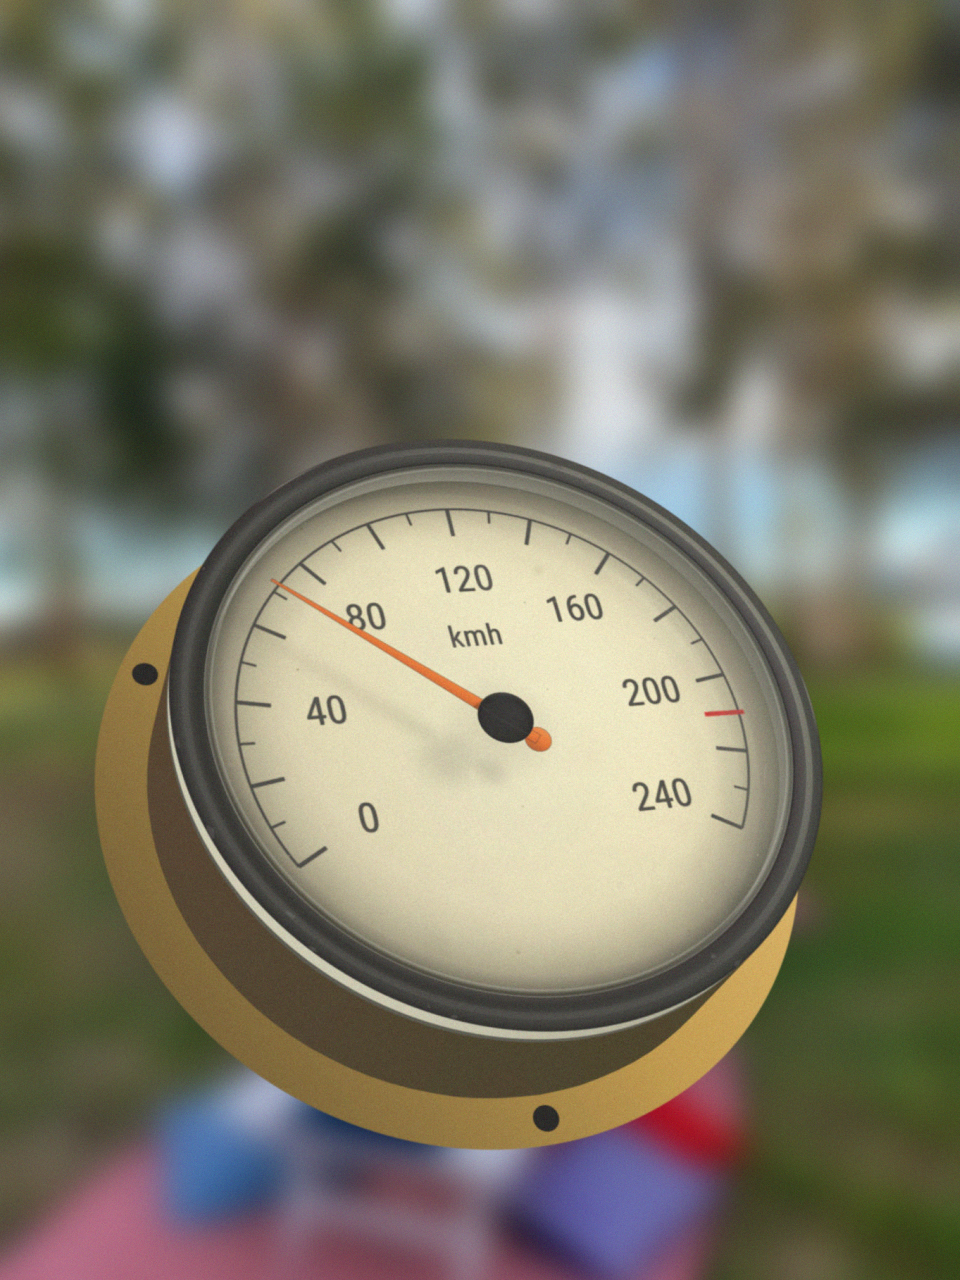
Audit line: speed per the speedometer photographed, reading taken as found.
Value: 70 km/h
